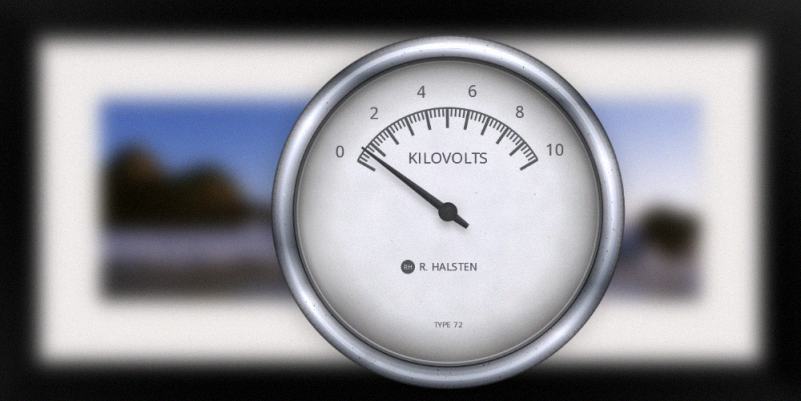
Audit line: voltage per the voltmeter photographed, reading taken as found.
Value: 0.6 kV
